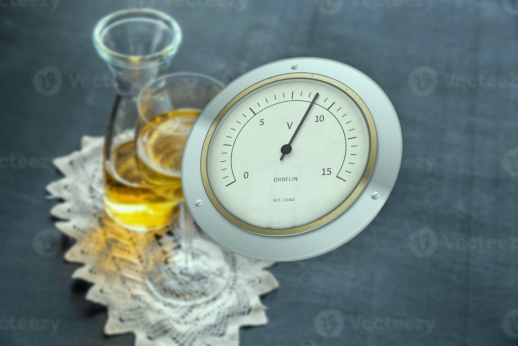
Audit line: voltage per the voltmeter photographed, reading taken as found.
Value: 9 V
